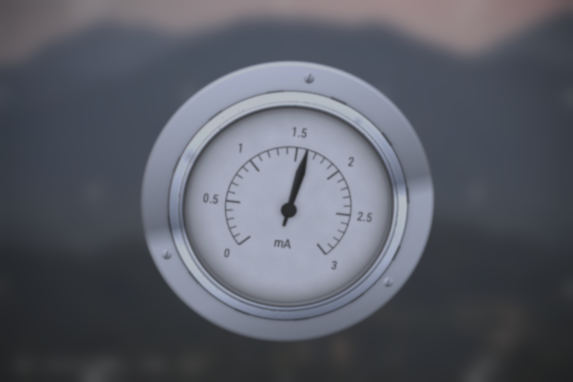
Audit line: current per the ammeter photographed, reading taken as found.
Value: 1.6 mA
